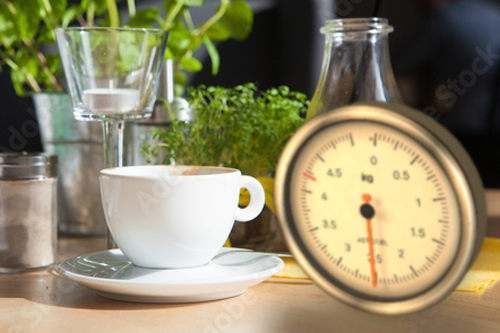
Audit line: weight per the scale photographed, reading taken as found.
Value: 2.5 kg
